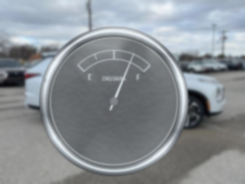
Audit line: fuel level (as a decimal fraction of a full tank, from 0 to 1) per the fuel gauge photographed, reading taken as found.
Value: 0.75
